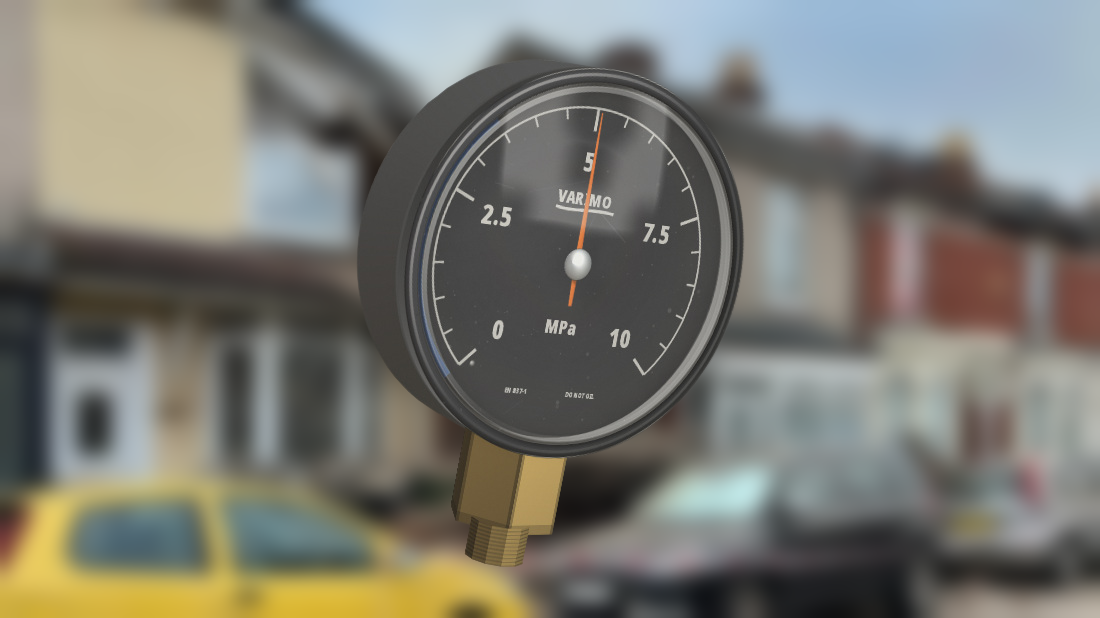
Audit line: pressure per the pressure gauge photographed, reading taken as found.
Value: 5 MPa
